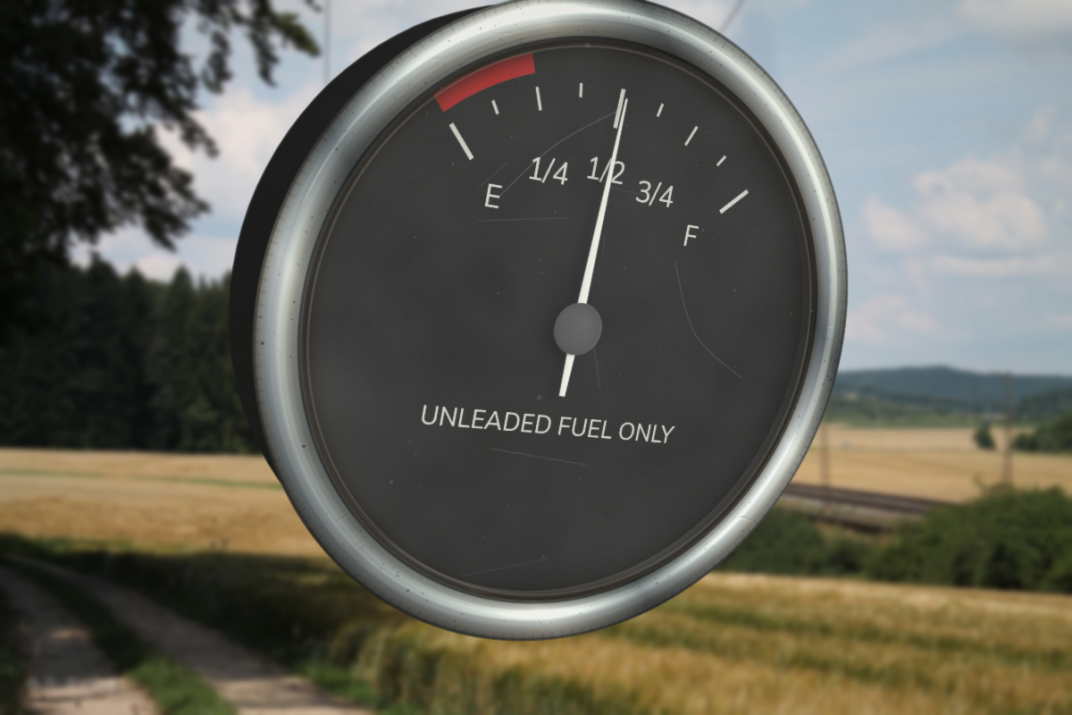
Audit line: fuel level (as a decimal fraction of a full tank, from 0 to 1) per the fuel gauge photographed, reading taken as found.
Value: 0.5
